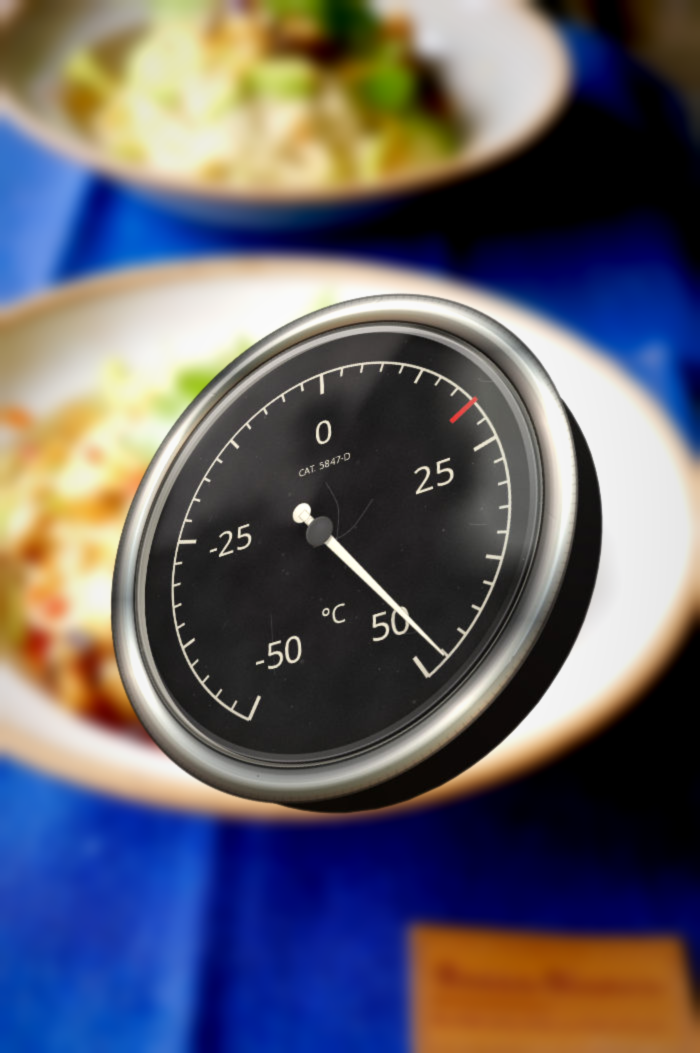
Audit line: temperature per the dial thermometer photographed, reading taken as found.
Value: 47.5 °C
